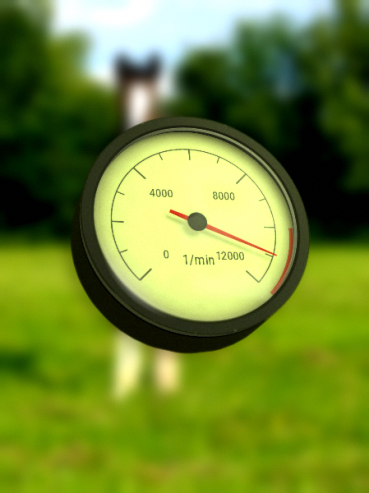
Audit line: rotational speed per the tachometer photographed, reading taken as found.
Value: 11000 rpm
